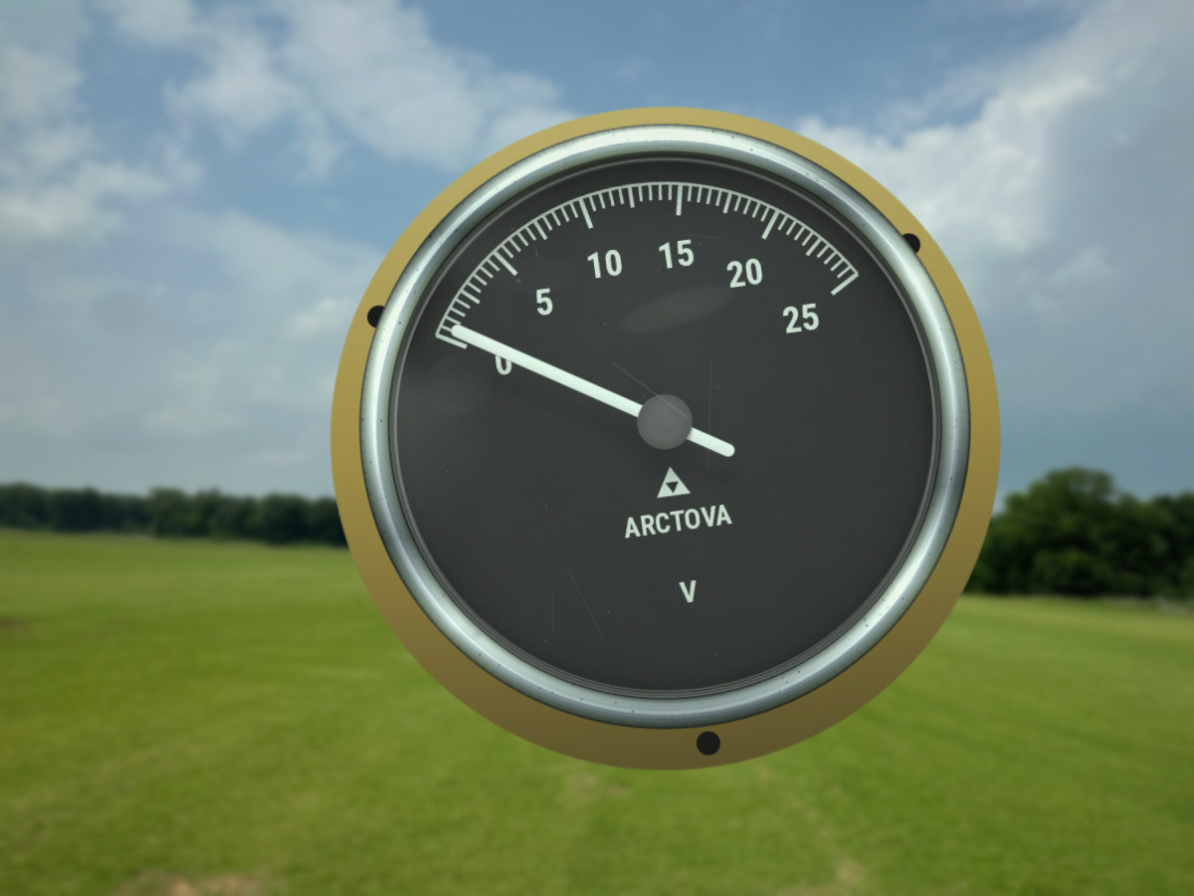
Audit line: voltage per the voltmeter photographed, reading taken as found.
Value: 0.5 V
